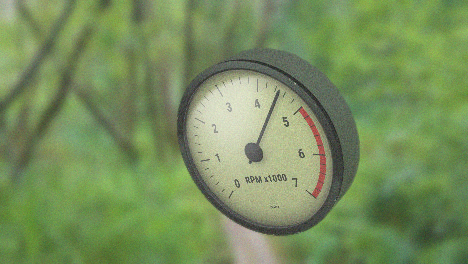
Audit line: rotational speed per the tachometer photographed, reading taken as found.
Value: 4500 rpm
